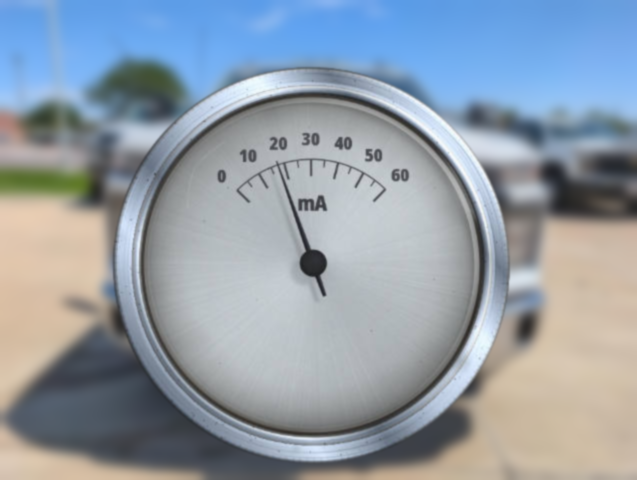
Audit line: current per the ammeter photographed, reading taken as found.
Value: 17.5 mA
